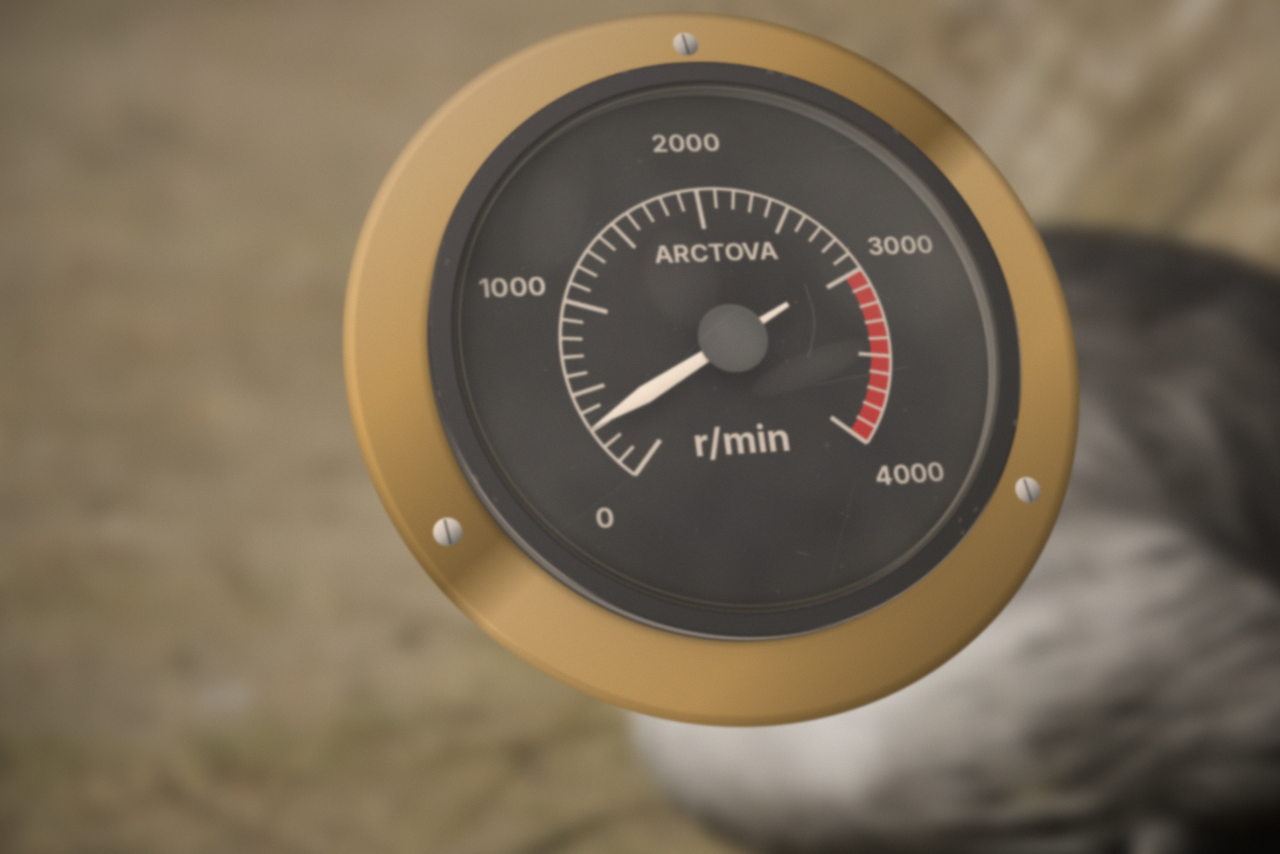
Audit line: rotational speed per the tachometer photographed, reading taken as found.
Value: 300 rpm
